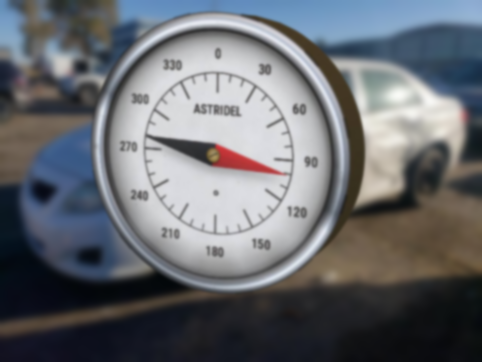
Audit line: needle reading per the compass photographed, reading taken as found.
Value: 100 °
